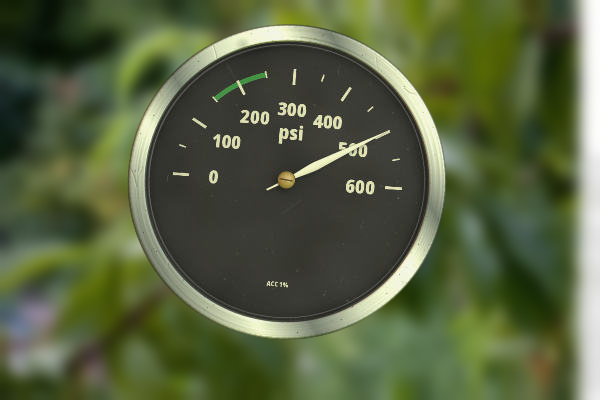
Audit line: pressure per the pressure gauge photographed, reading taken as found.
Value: 500 psi
